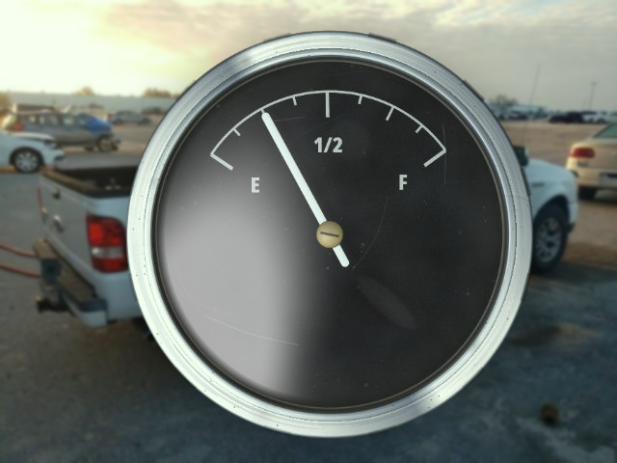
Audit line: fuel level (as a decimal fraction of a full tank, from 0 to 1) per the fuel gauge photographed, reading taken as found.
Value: 0.25
